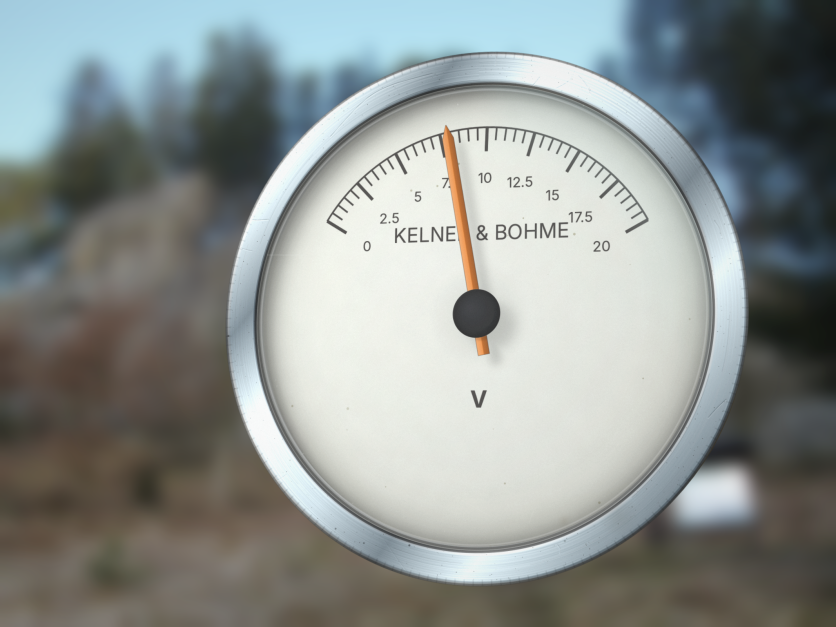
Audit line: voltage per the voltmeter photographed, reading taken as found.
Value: 8 V
